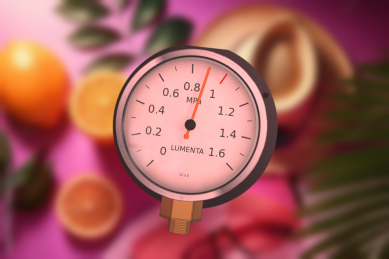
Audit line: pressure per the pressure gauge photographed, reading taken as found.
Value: 0.9 MPa
